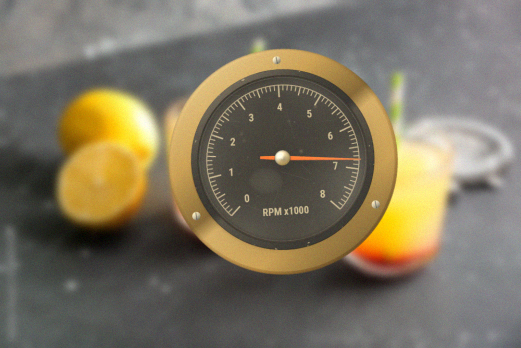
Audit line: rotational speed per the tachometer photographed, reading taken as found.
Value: 6800 rpm
